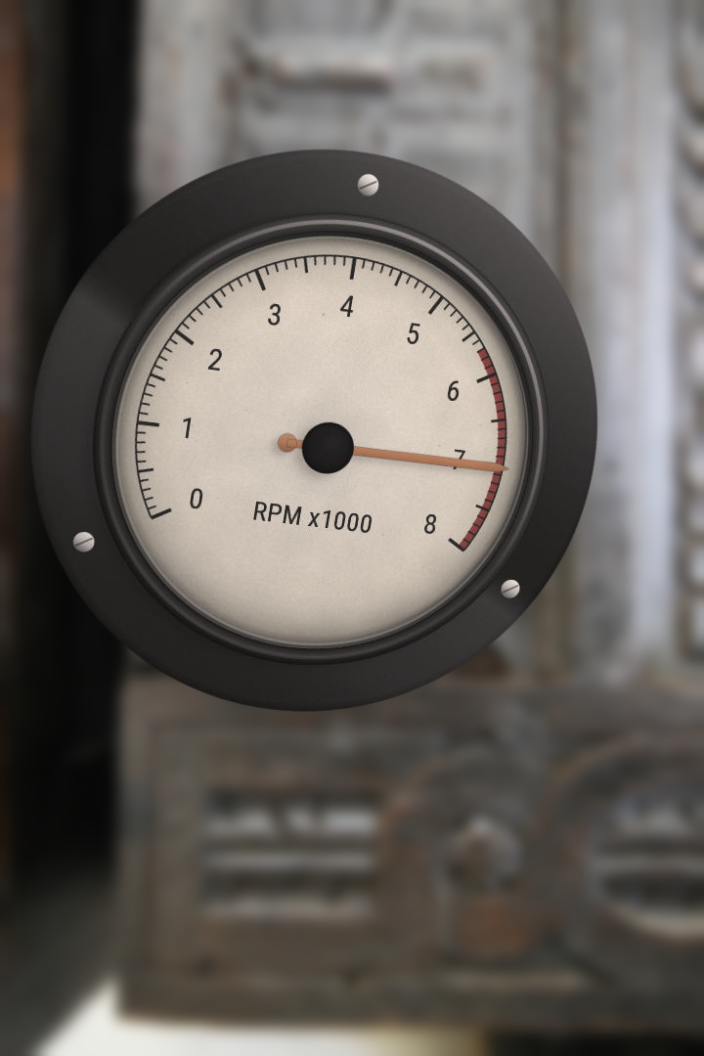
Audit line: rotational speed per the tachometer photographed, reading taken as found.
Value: 7000 rpm
